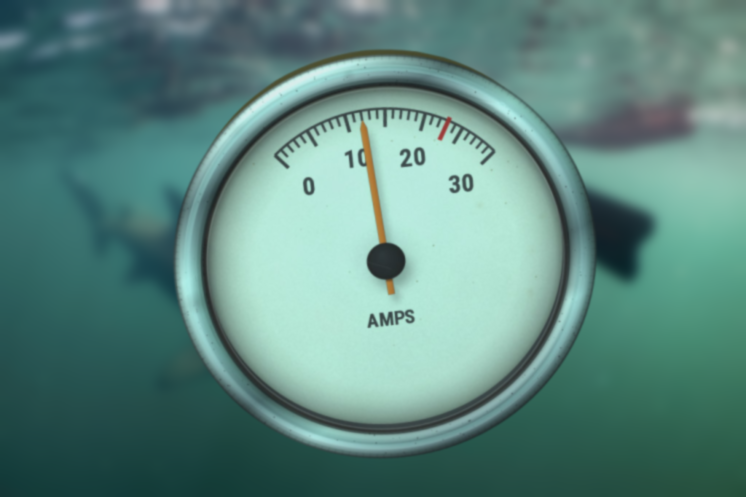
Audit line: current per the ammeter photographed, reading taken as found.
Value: 12 A
